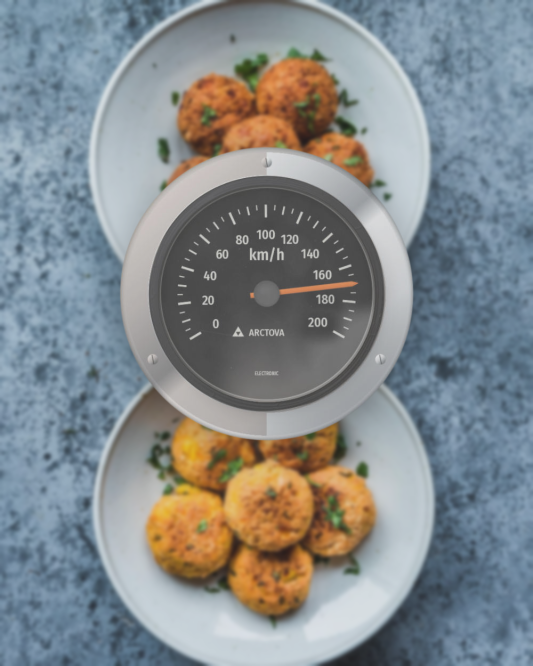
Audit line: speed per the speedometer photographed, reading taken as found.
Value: 170 km/h
